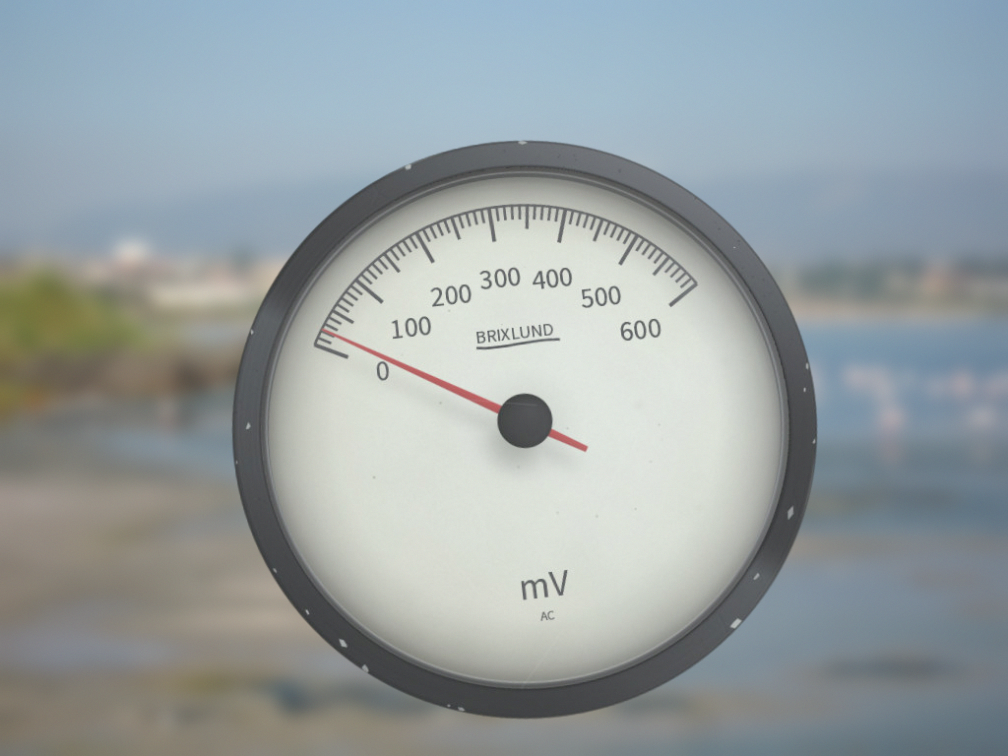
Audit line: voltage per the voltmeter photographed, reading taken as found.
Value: 20 mV
